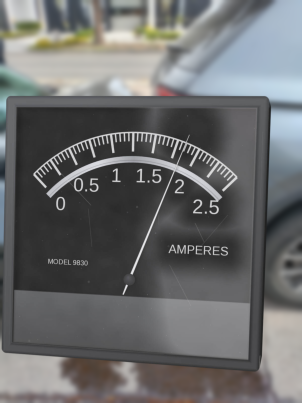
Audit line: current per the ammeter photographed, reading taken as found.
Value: 1.85 A
